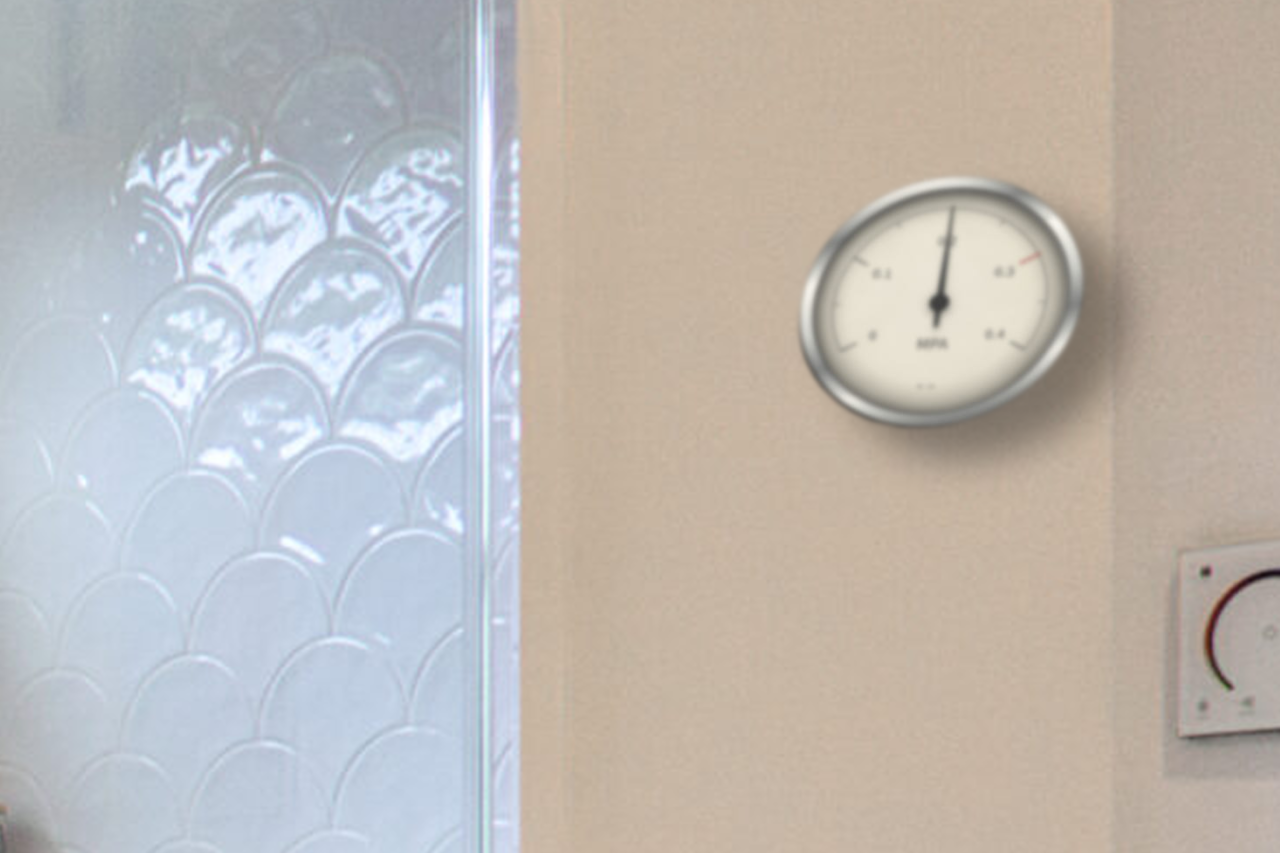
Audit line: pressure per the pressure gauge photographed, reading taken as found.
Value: 0.2 MPa
